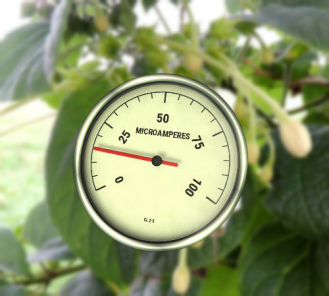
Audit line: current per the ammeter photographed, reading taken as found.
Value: 15 µA
